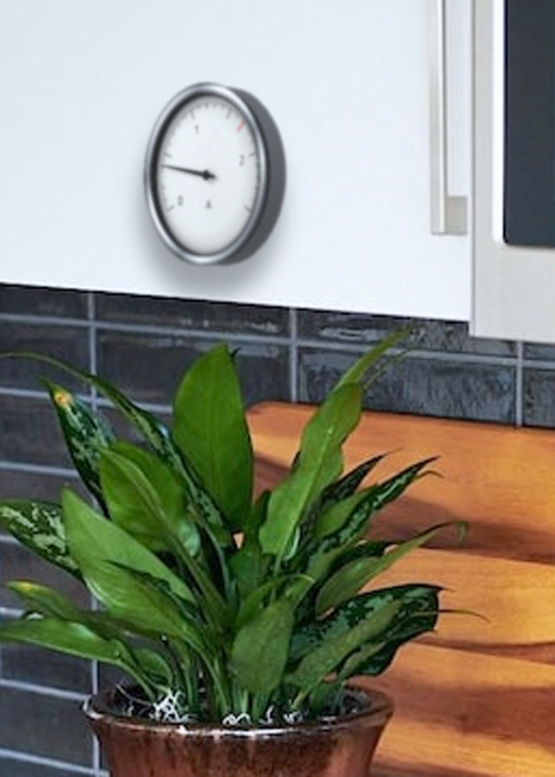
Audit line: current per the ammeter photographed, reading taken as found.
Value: 0.4 A
